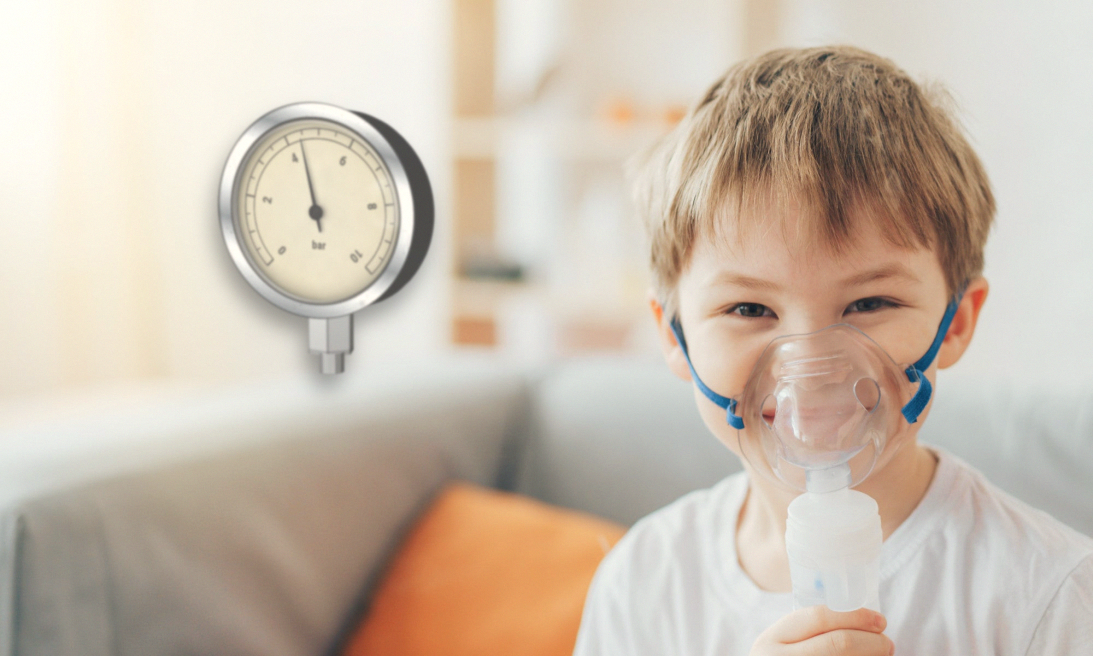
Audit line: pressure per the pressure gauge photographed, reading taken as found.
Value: 4.5 bar
